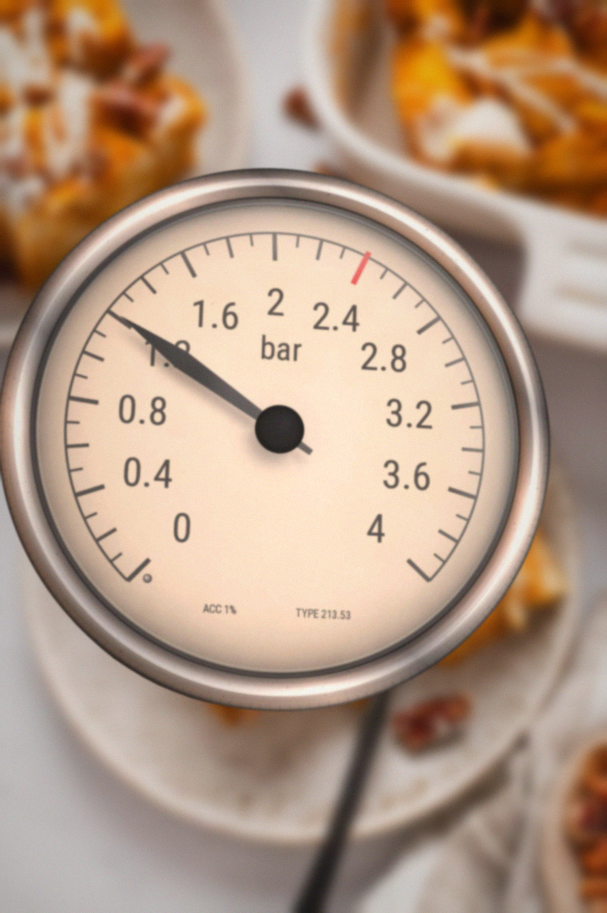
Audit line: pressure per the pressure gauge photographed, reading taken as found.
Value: 1.2 bar
